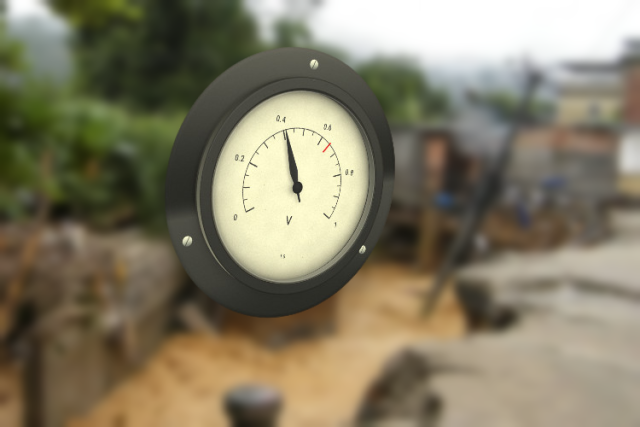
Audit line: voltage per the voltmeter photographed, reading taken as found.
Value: 0.4 V
